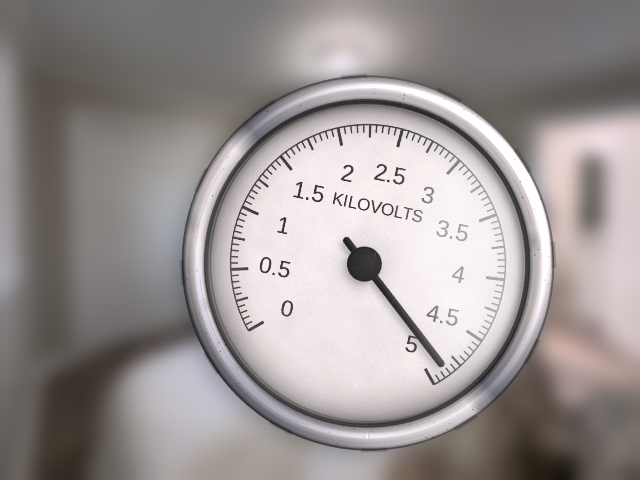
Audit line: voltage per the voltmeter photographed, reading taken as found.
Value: 4.85 kV
